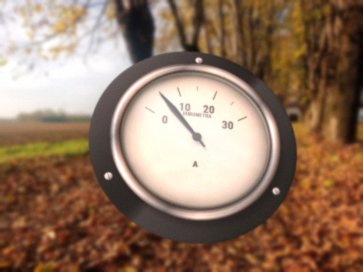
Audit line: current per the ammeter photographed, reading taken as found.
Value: 5 A
